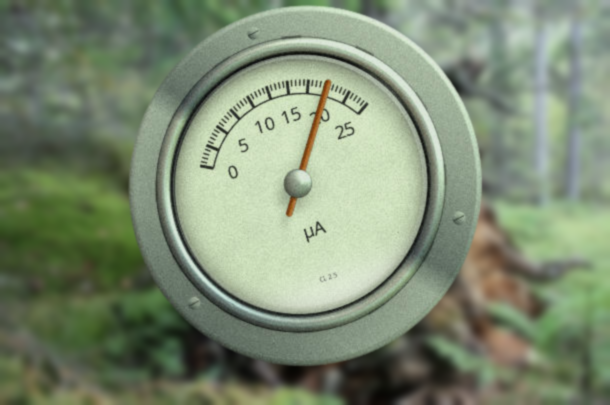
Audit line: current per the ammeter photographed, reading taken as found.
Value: 20 µA
